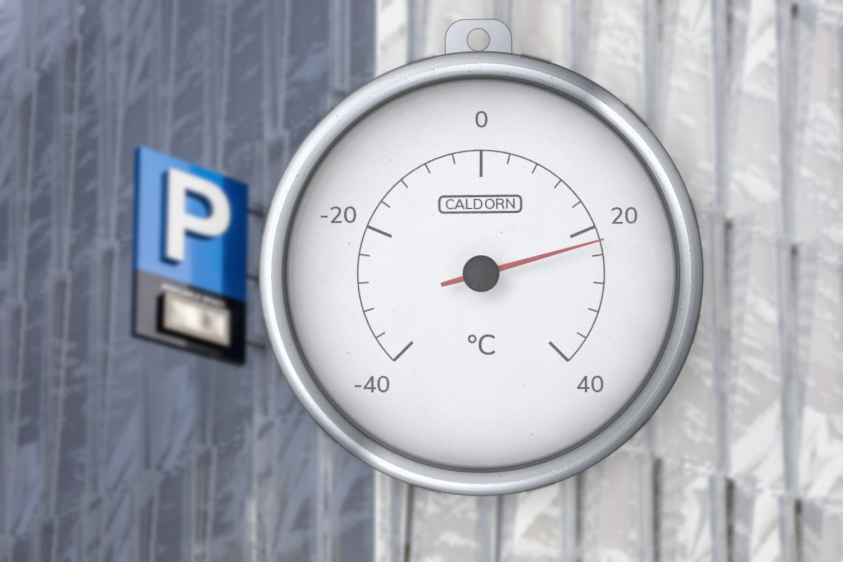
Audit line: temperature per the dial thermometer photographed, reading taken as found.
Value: 22 °C
